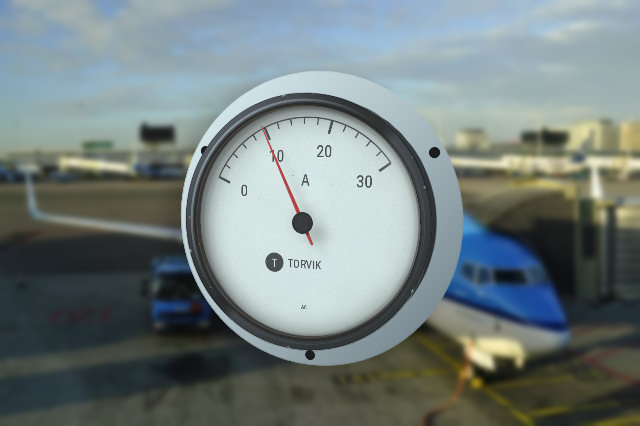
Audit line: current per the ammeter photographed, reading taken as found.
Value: 10 A
